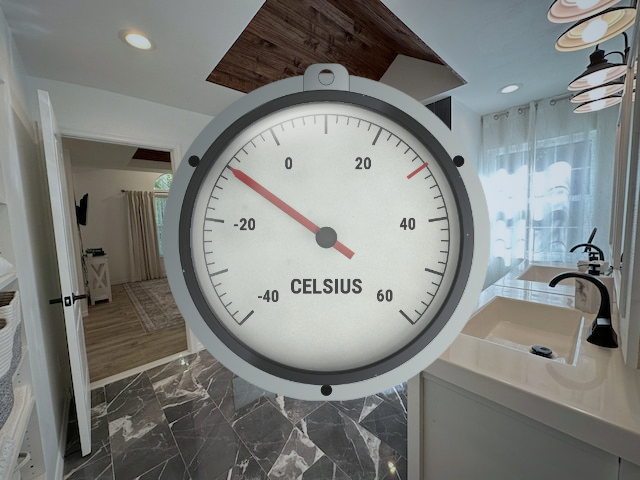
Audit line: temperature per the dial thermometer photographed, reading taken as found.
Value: -10 °C
